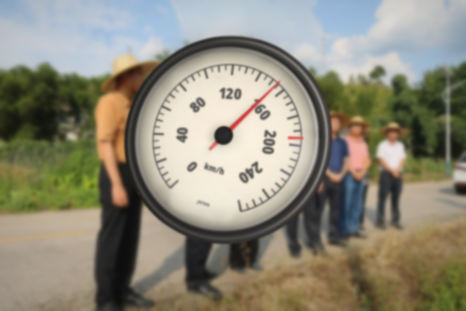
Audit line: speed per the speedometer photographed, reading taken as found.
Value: 155 km/h
